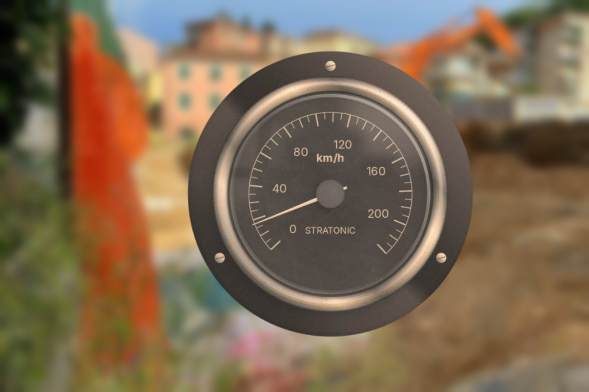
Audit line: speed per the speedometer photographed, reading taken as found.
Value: 17.5 km/h
